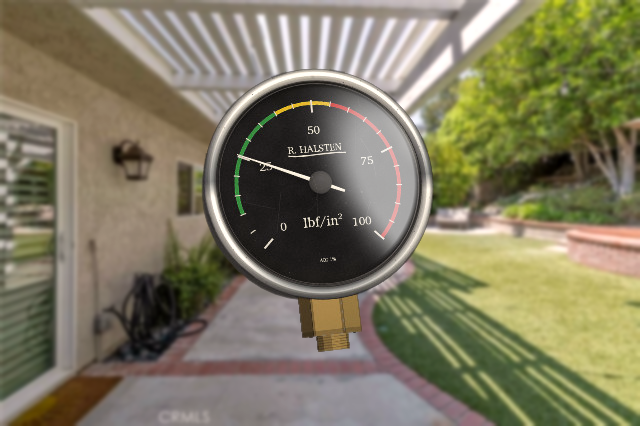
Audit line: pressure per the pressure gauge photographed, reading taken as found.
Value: 25 psi
